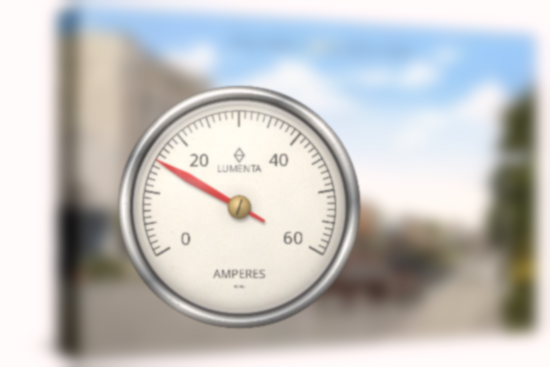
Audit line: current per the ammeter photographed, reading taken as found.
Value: 15 A
